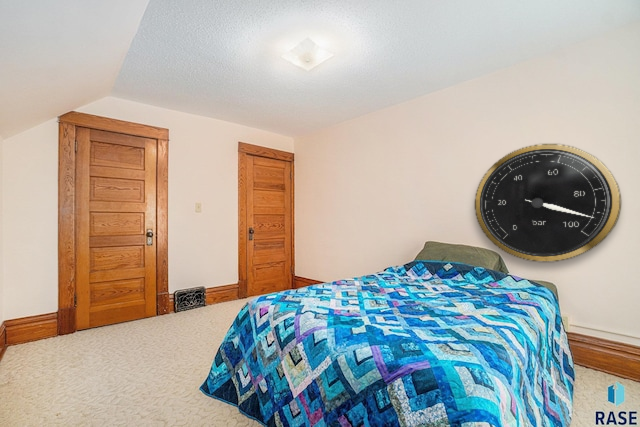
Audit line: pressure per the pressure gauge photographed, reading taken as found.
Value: 92.5 bar
